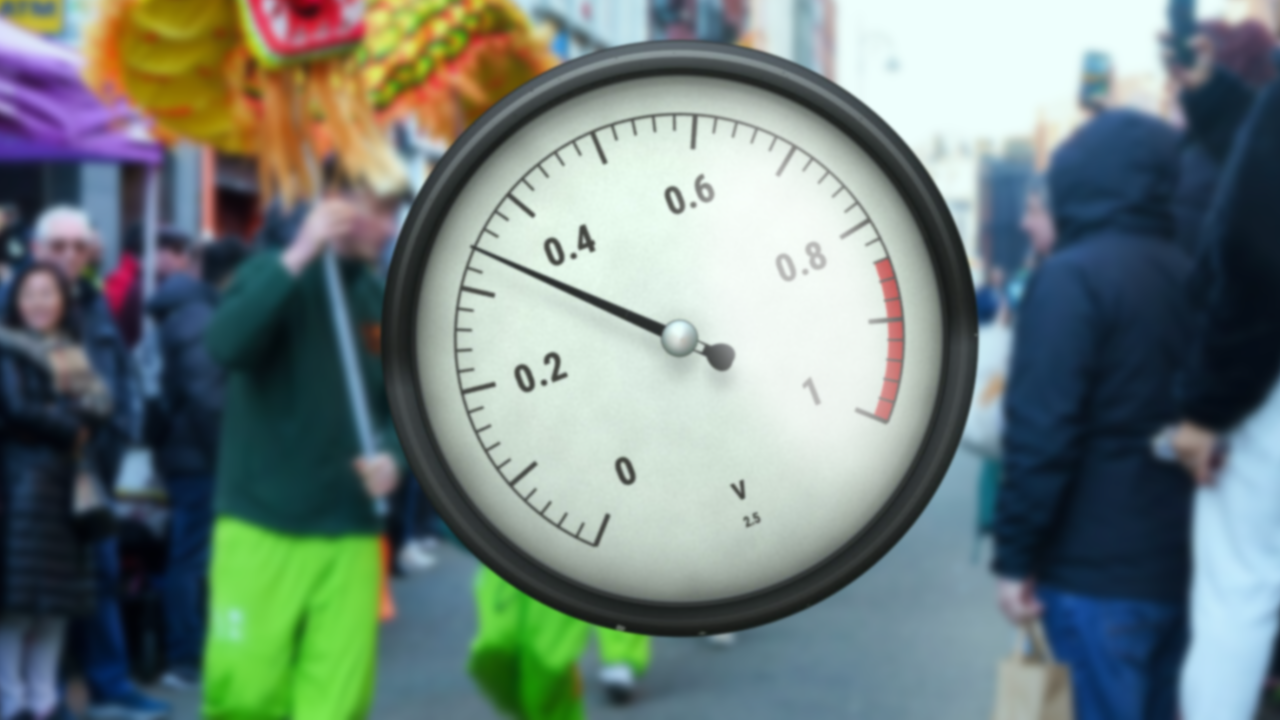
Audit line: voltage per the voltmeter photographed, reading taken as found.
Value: 0.34 V
